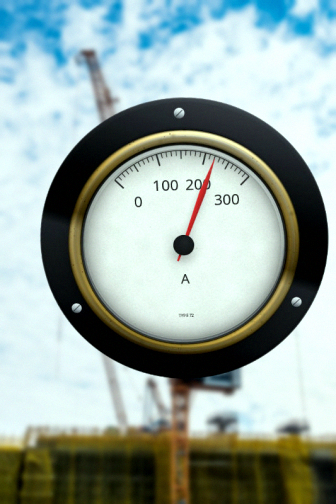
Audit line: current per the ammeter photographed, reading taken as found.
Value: 220 A
